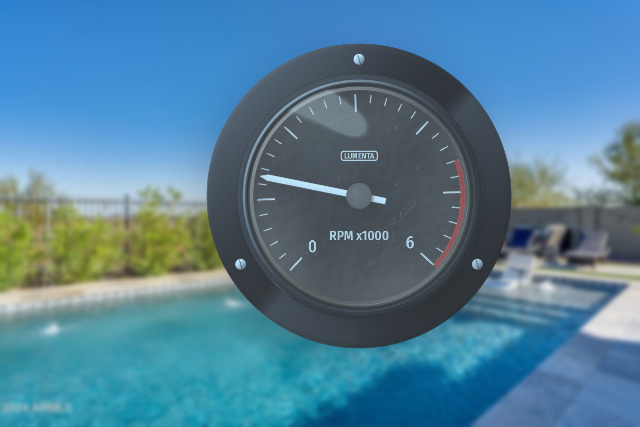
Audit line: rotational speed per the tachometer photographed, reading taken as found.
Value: 1300 rpm
